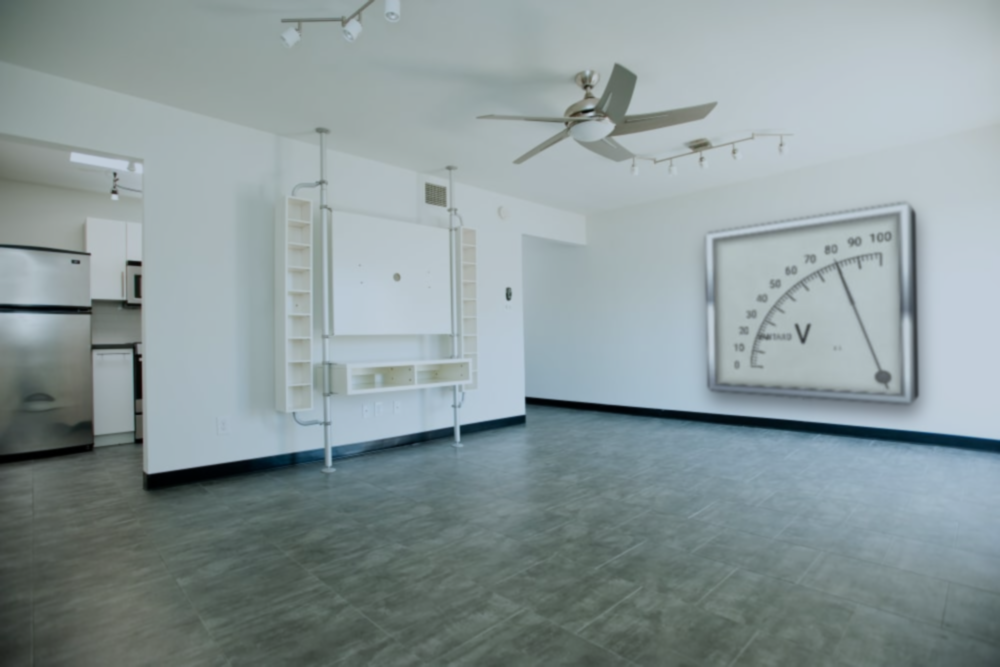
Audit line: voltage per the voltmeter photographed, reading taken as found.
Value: 80 V
